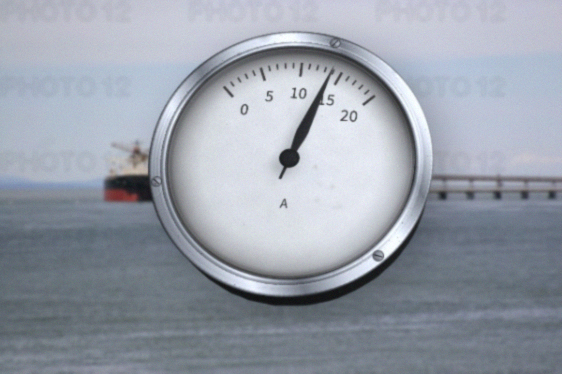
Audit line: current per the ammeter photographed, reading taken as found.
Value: 14 A
